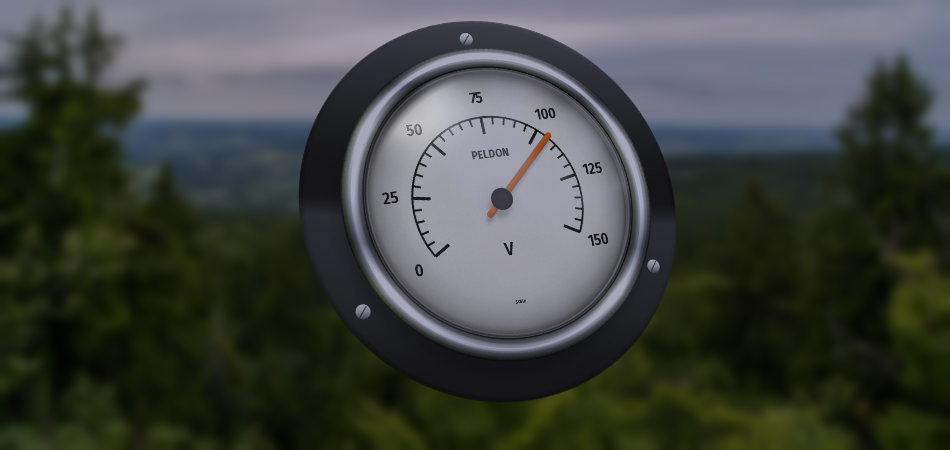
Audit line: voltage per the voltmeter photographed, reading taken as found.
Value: 105 V
